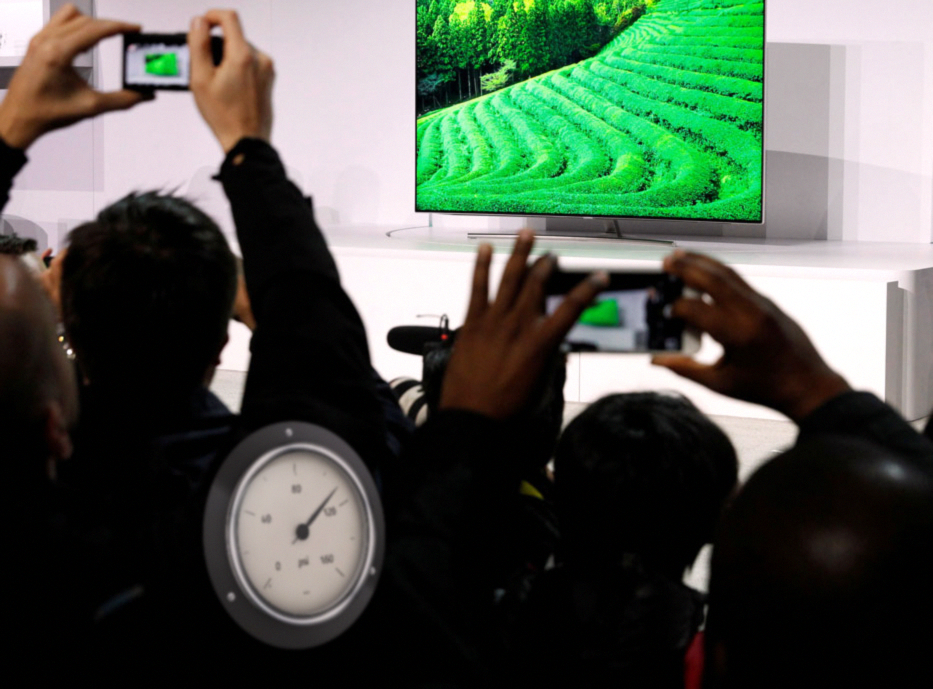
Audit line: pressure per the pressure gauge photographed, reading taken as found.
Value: 110 psi
